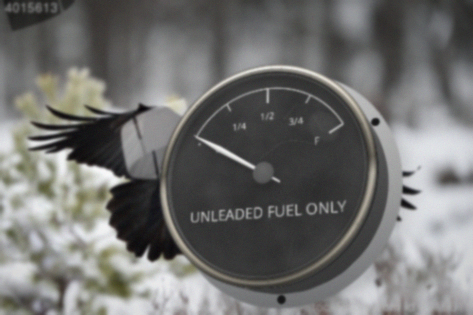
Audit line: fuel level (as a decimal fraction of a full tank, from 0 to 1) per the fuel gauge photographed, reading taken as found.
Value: 0
